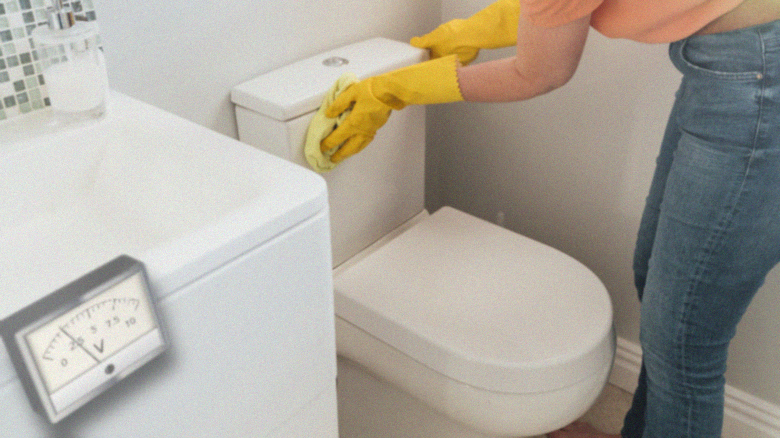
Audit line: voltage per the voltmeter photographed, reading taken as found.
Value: 2.5 V
